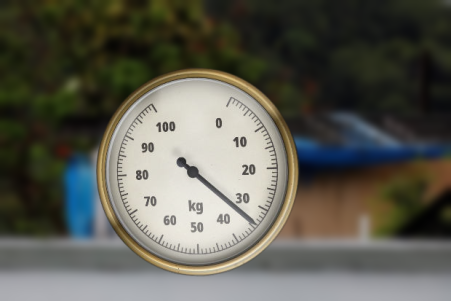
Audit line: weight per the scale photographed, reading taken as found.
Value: 34 kg
